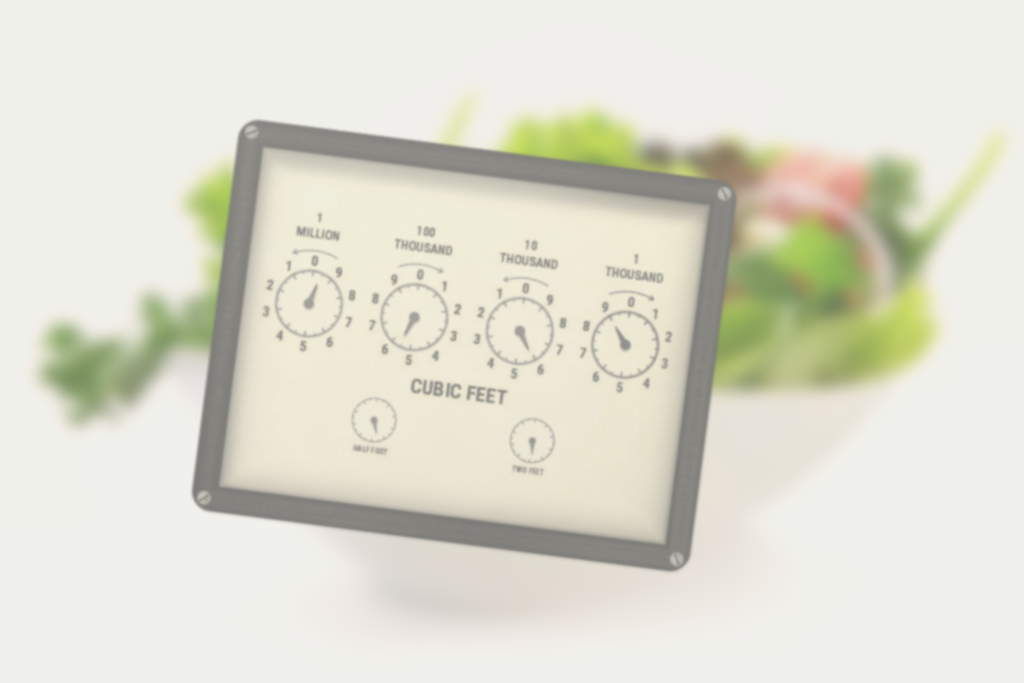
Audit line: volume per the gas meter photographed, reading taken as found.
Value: 955900 ft³
